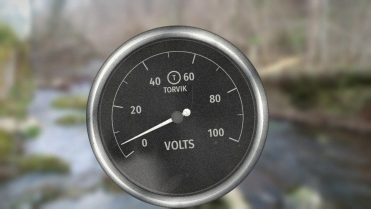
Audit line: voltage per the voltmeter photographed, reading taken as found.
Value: 5 V
